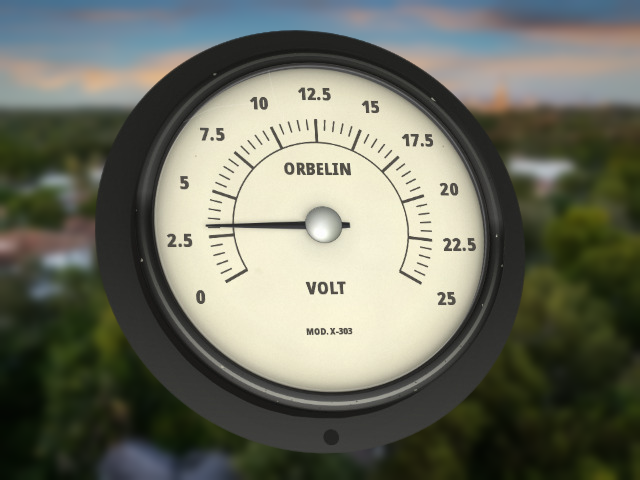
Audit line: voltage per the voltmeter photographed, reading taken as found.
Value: 3 V
